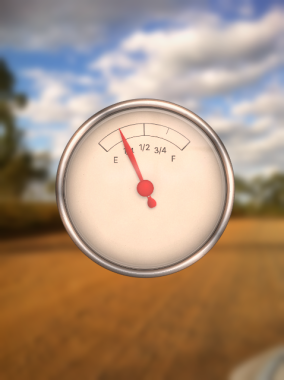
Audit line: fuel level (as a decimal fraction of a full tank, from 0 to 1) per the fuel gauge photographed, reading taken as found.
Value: 0.25
